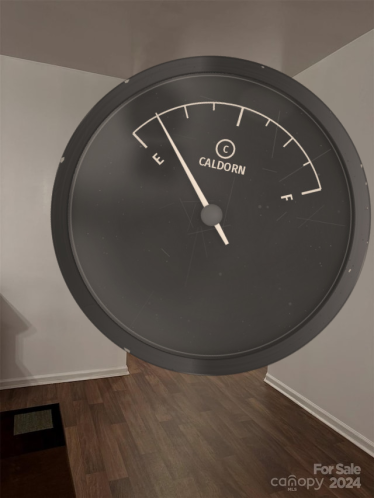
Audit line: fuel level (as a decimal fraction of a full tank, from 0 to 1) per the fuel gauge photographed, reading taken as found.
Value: 0.125
